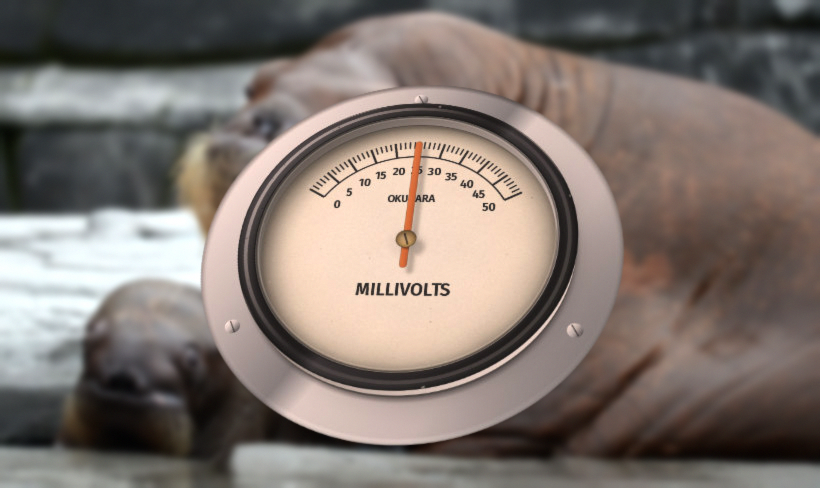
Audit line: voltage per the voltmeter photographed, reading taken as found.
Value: 25 mV
